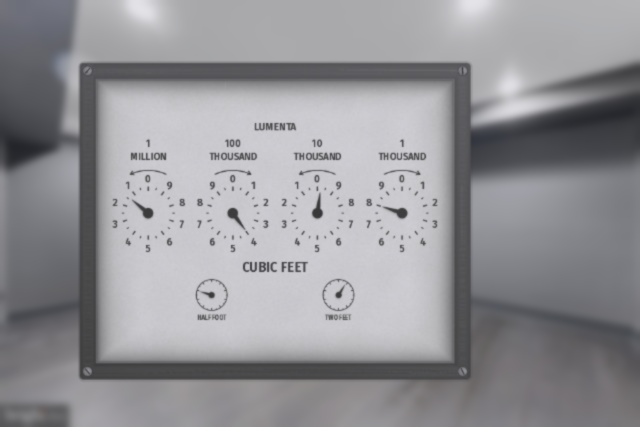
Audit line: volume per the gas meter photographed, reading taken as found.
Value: 139800 ft³
